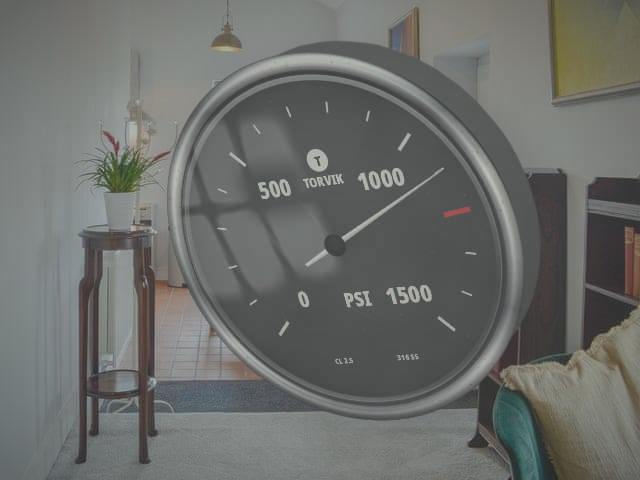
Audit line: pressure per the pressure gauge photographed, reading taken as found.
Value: 1100 psi
